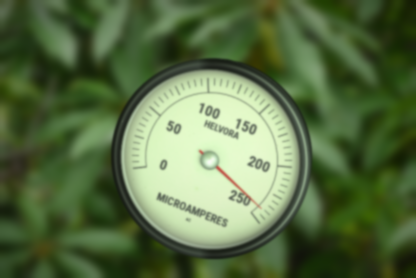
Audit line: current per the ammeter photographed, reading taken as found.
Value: 240 µA
